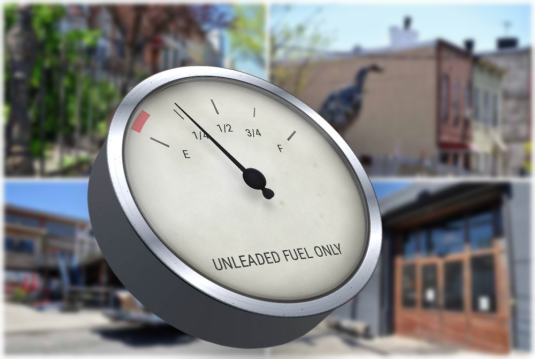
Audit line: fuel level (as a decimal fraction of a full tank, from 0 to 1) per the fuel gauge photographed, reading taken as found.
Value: 0.25
